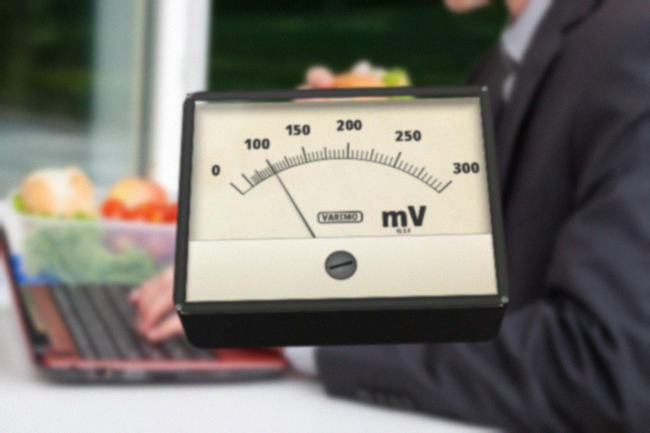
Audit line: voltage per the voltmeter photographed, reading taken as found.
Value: 100 mV
